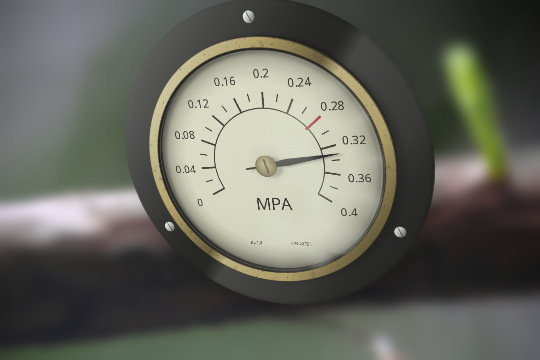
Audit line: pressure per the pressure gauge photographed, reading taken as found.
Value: 0.33 MPa
